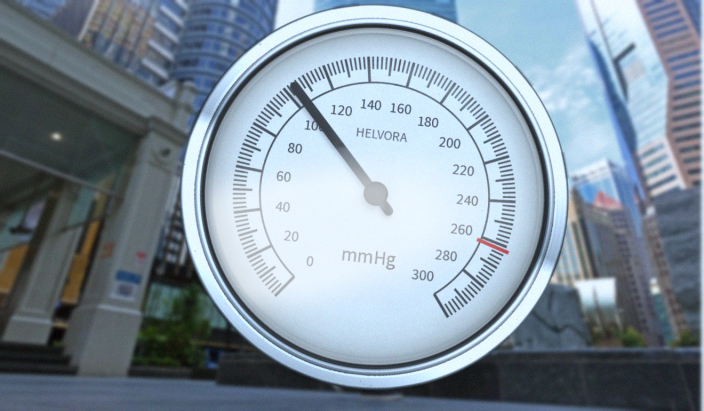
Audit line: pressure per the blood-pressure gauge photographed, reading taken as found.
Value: 104 mmHg
